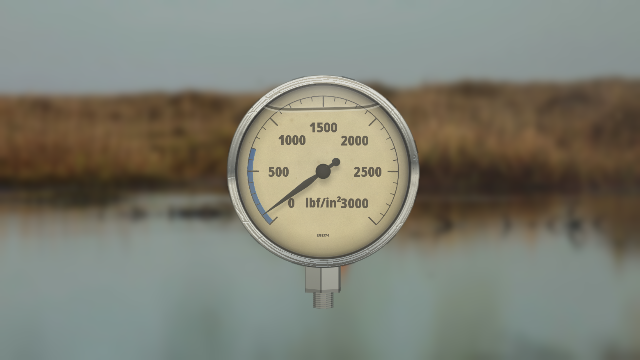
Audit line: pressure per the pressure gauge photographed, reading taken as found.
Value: 100 psi
